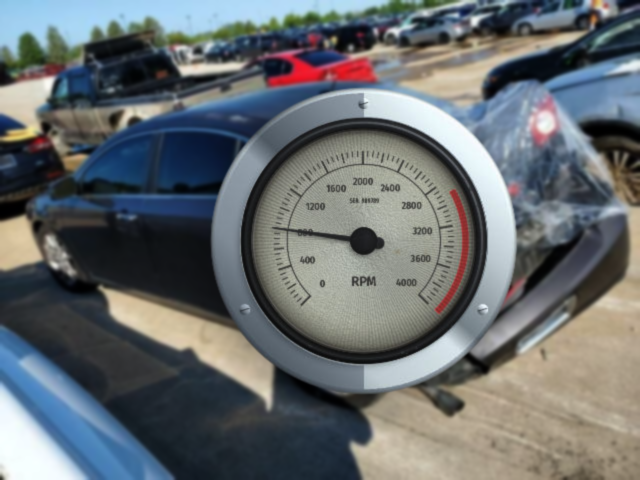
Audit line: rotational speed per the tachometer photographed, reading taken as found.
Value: 800 rpm
